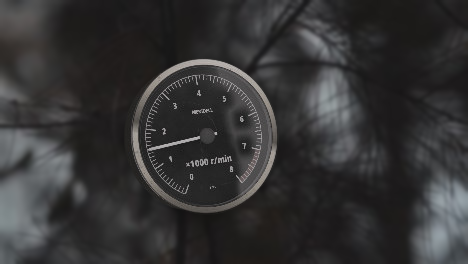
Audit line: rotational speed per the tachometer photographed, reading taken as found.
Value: 1500 rpm
